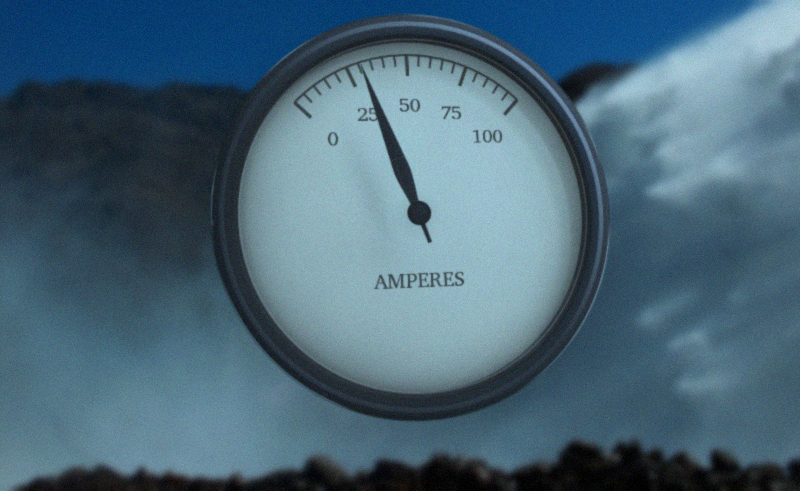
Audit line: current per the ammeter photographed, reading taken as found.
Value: 30 A
